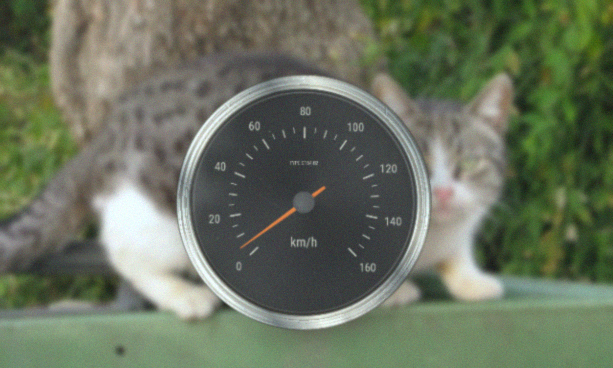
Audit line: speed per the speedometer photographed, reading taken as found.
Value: 5 km/h
